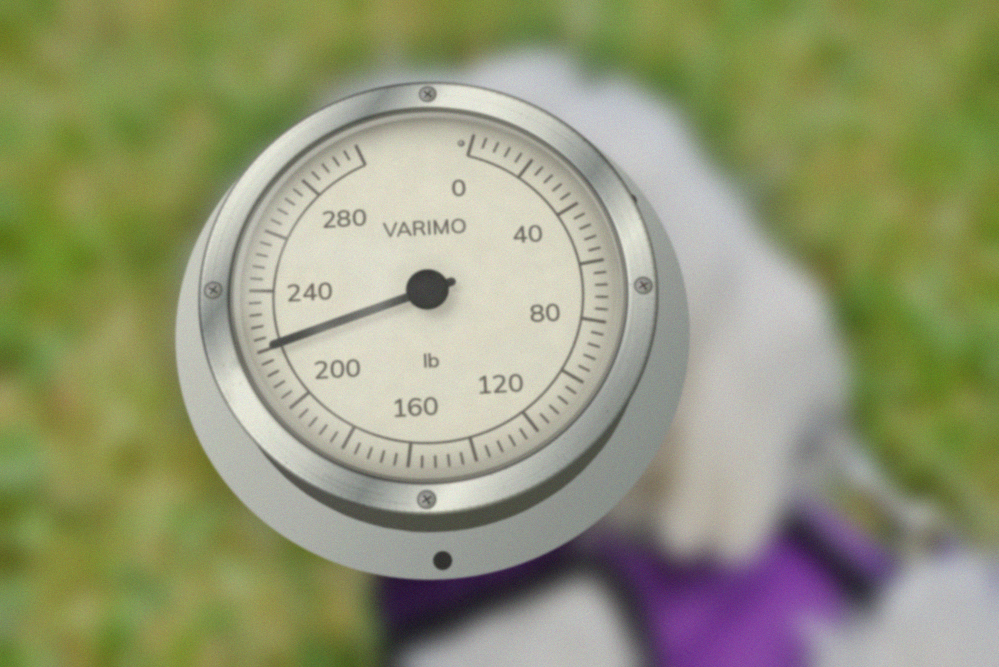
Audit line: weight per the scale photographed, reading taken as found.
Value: 220 lb
